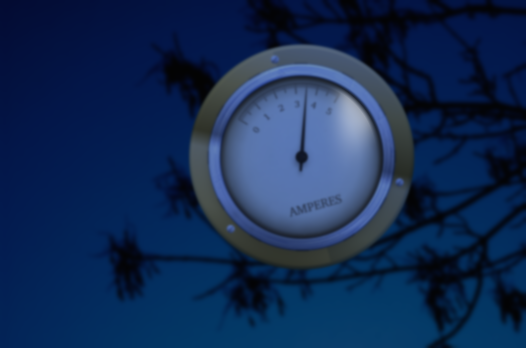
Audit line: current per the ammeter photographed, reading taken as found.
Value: 3.5 A
